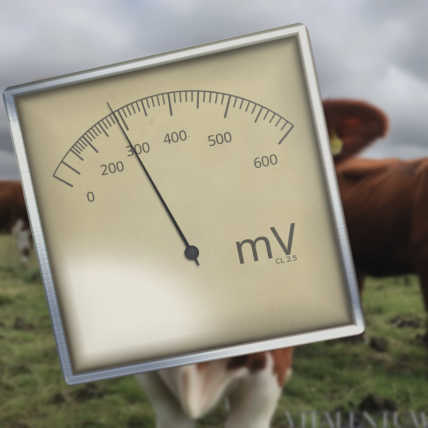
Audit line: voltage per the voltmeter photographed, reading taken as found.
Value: 290 mV
